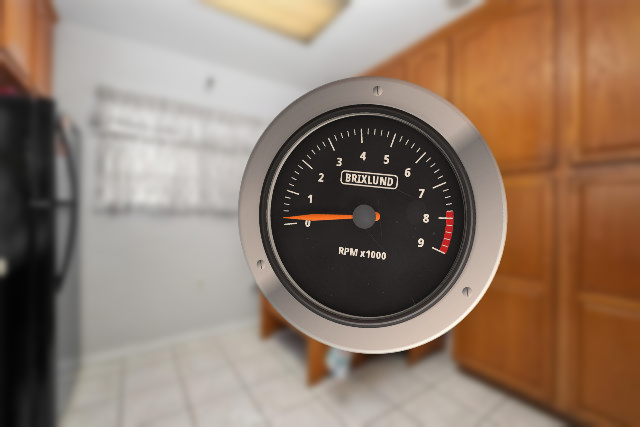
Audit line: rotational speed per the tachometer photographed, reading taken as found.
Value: 200 rpm
